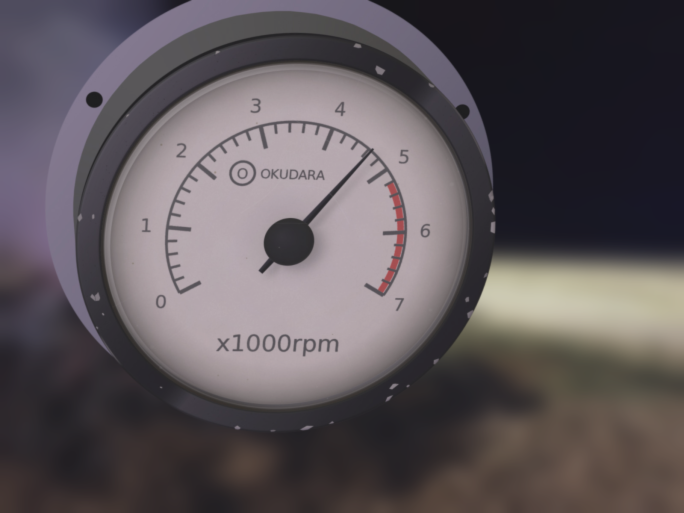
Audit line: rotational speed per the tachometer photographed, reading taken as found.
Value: 4600 rpm
